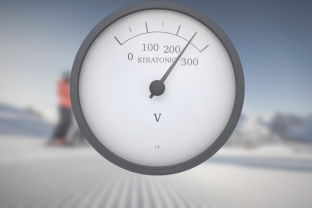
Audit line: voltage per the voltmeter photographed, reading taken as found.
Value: 250 V
